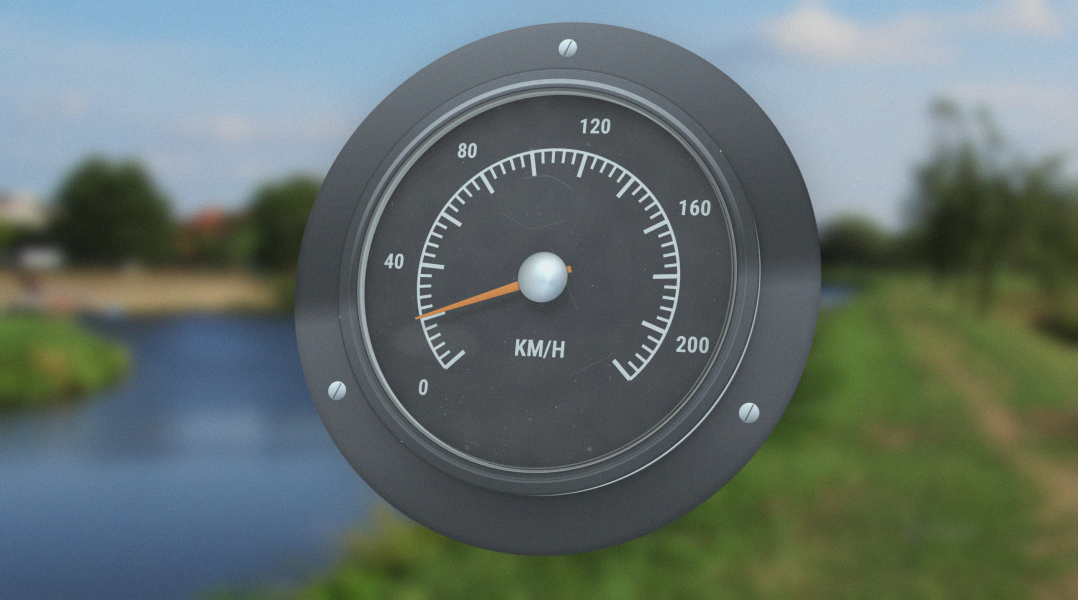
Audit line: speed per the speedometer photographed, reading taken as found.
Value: 20 km/h
